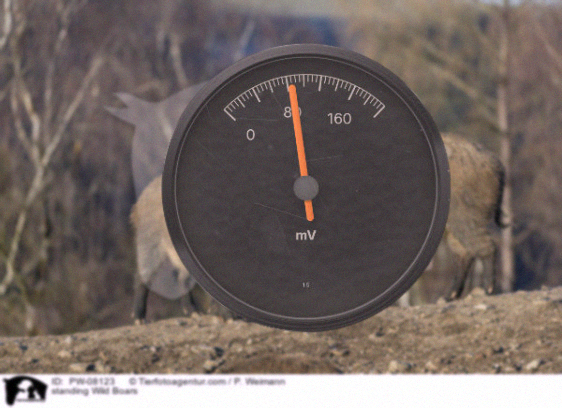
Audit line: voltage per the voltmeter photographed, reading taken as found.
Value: 85 mV
